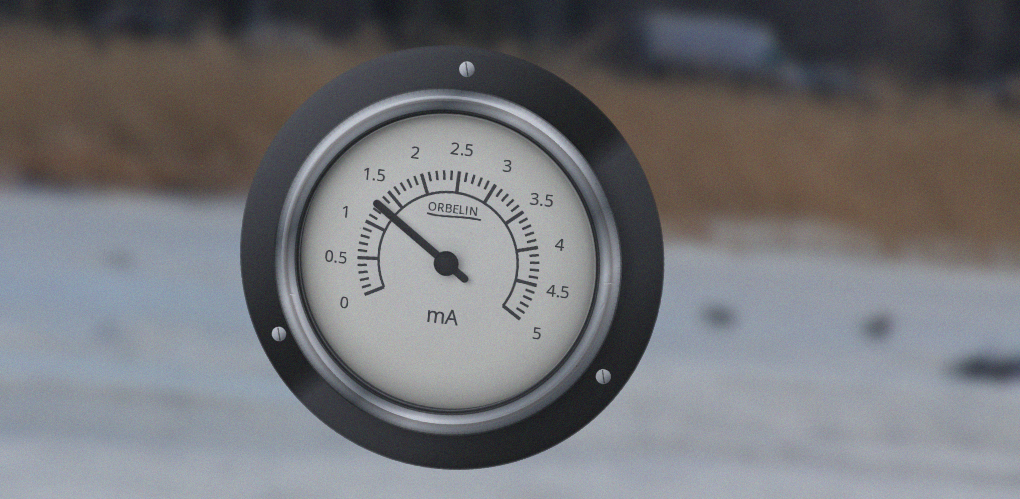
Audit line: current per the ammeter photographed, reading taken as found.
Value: 1.3 mA
